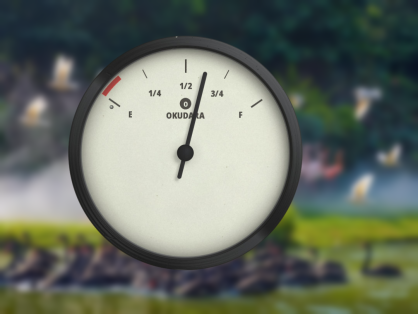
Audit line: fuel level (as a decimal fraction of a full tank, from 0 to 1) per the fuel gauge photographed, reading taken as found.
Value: 0.625
